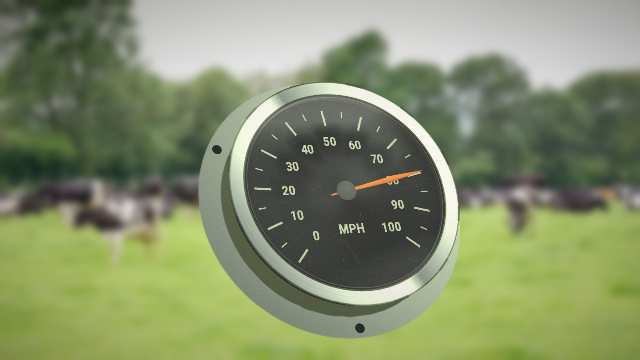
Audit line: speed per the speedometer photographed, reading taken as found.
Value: 80 mph
